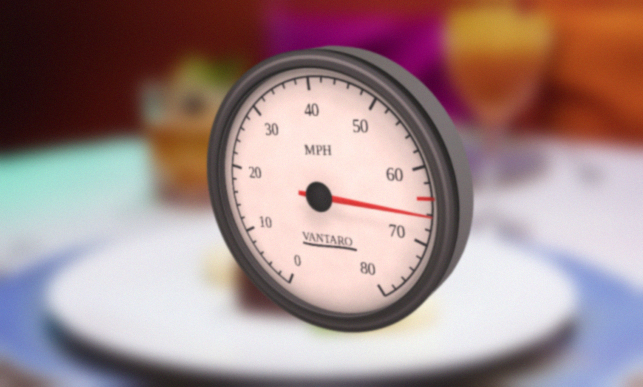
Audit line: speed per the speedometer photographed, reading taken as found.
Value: 66 mph
